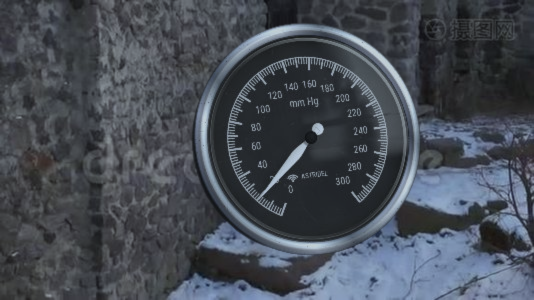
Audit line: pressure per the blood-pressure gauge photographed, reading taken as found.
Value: 20 mmHg
